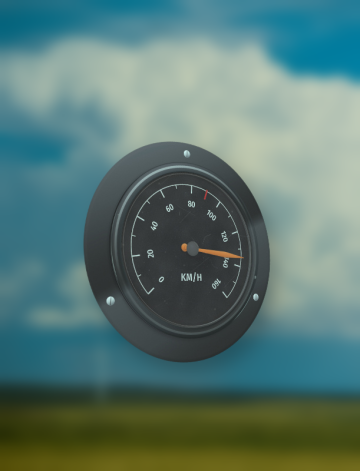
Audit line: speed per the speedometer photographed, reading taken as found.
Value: 135 km/h
